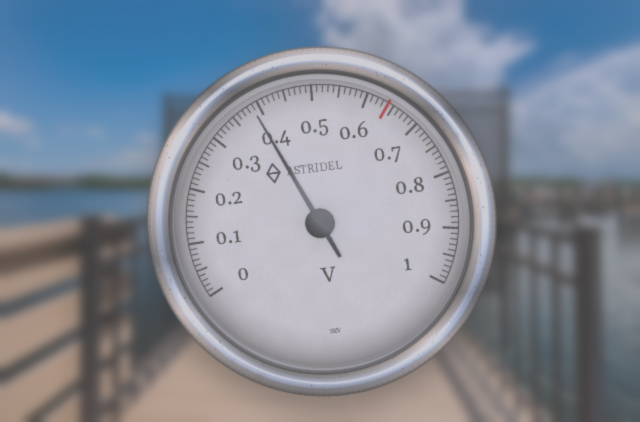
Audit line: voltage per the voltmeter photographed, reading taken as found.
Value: 0.39 V
